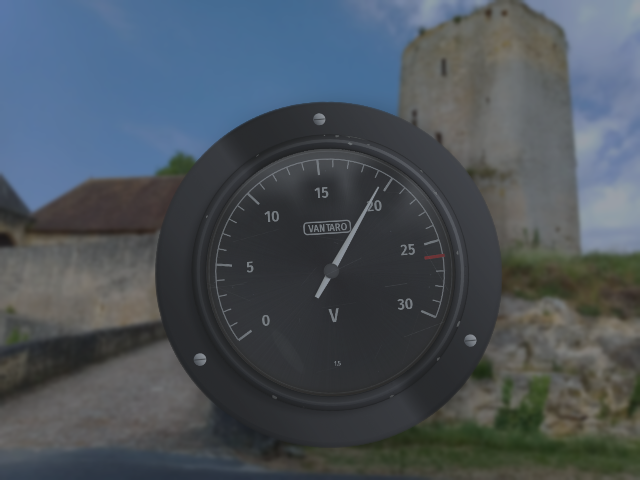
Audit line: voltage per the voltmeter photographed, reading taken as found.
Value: 19.5 V
